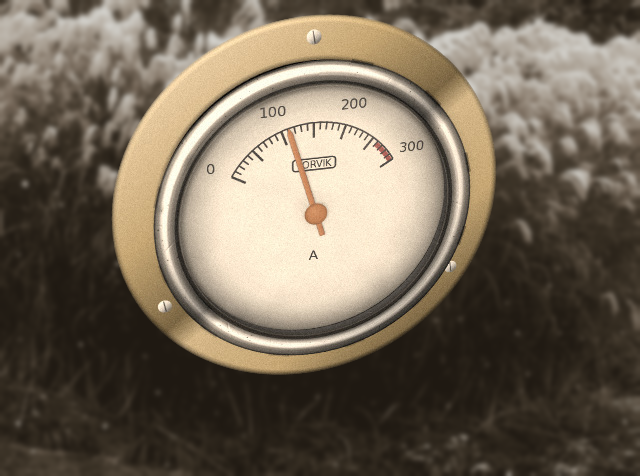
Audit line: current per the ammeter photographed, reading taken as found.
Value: 110 A
